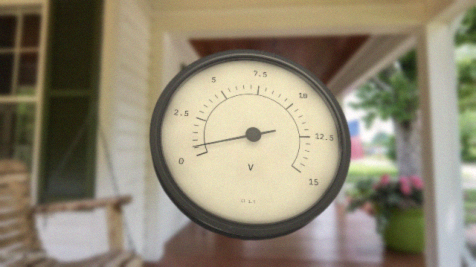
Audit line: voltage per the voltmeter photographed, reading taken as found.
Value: 0.5 V
